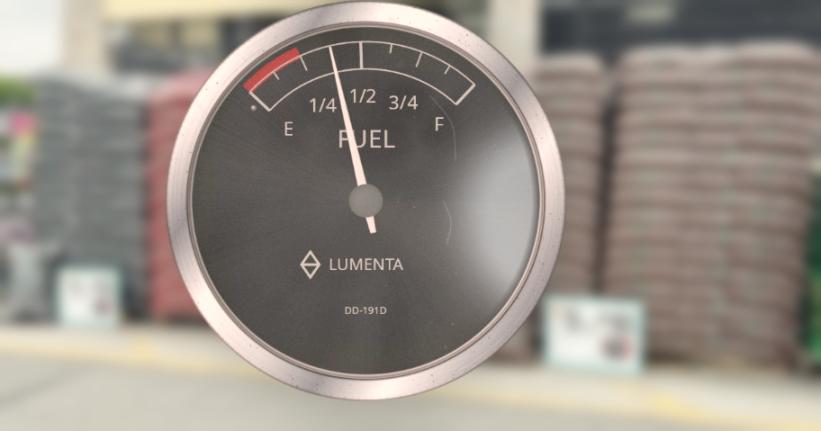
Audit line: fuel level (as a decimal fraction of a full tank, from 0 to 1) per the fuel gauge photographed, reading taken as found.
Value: 0.375
